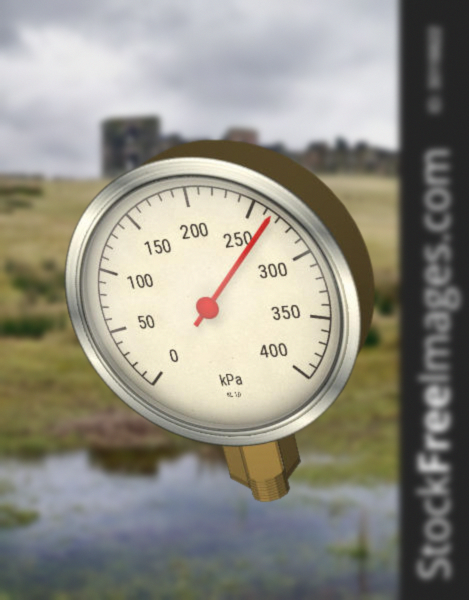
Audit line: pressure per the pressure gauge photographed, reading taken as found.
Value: 265 kPa
